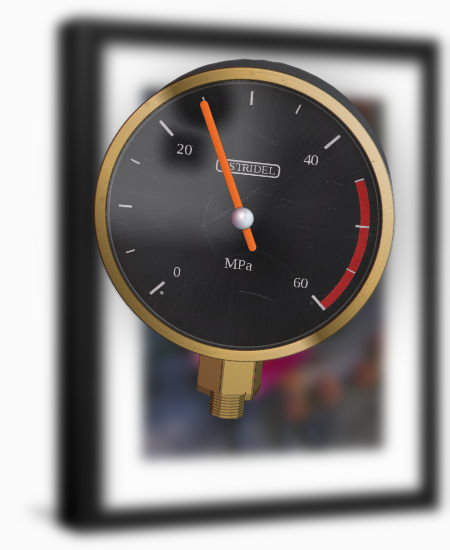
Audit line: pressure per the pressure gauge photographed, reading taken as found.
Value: 25 MPa
